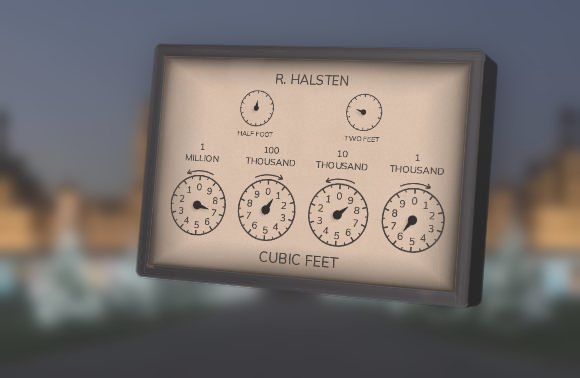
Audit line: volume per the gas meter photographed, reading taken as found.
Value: 708600 ft³
